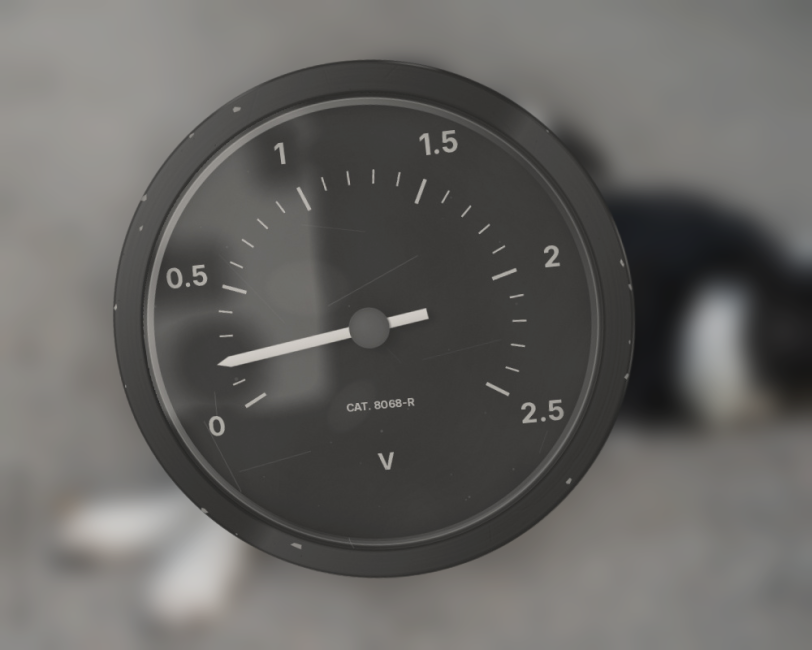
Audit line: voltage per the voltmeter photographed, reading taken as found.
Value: 0.2 V
